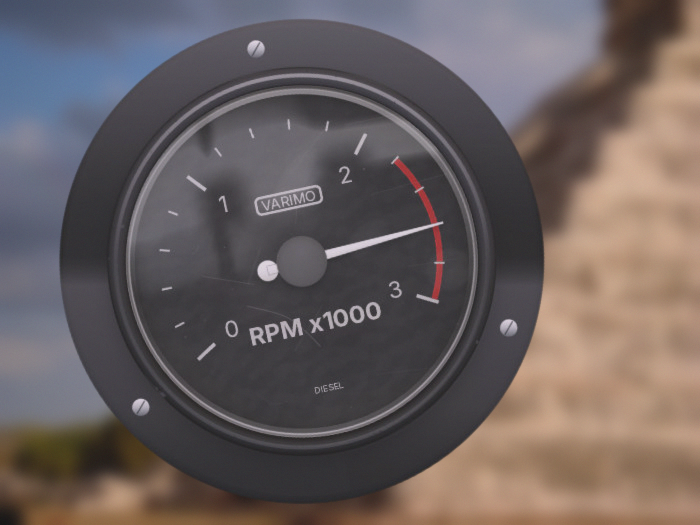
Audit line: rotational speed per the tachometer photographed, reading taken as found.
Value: 2600 rpm
